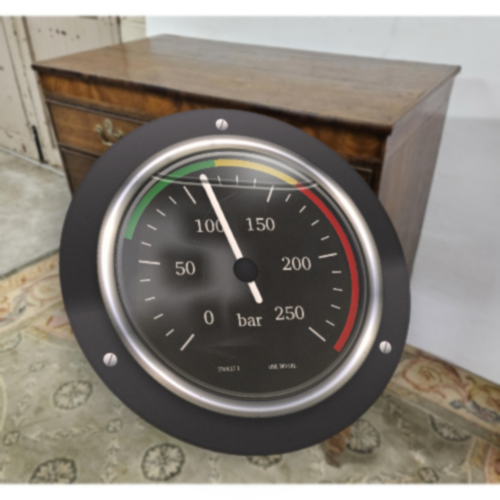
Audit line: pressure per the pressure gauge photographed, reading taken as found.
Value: 110 bar
